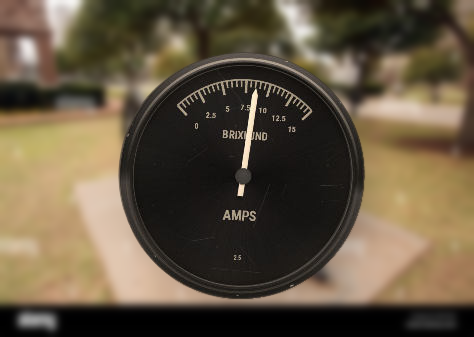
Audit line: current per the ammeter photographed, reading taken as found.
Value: 8.5 A
